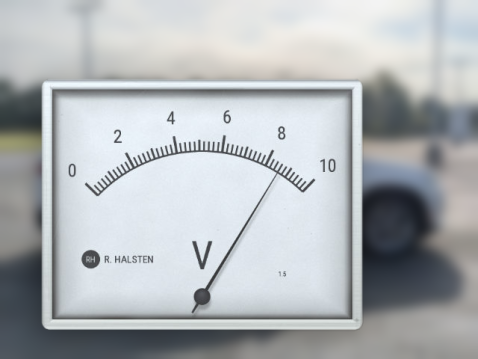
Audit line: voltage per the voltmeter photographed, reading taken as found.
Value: 8.6 V
